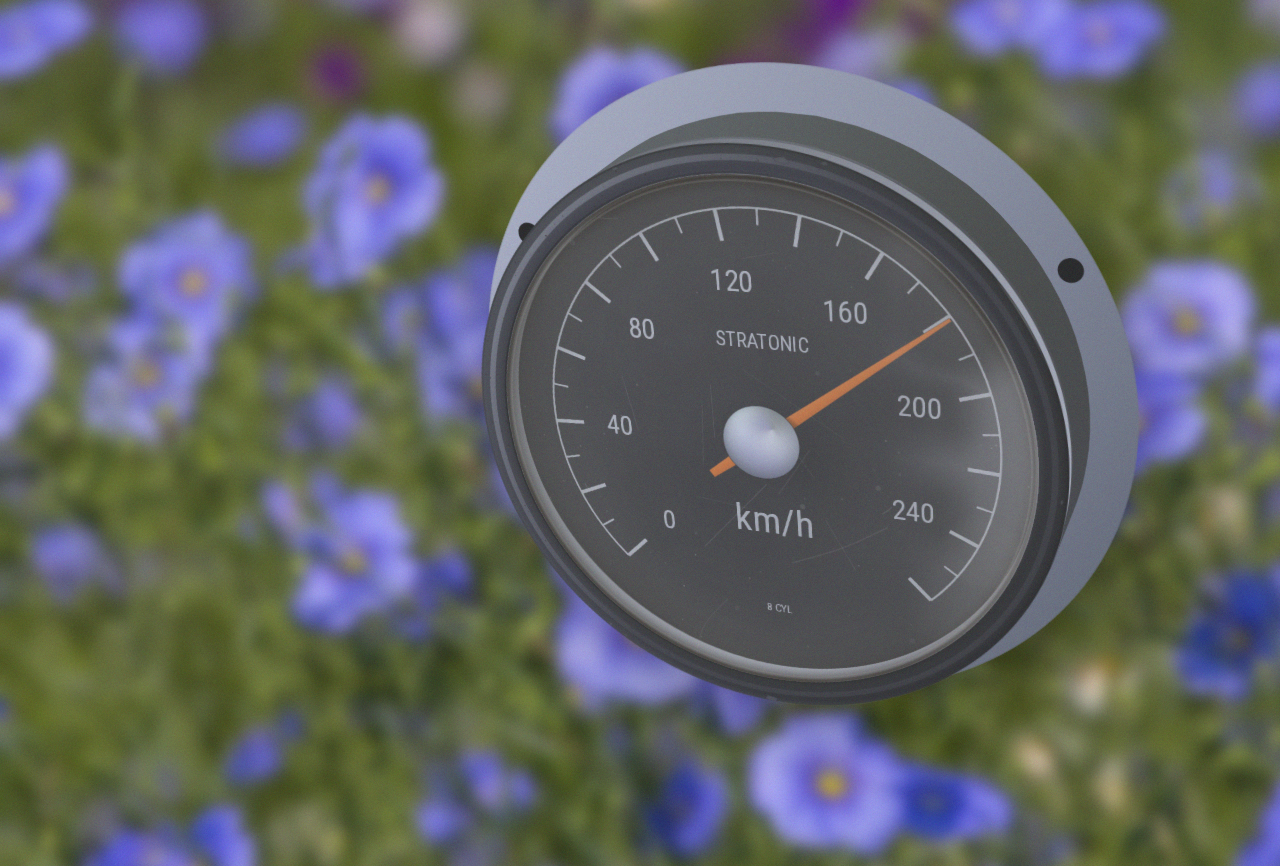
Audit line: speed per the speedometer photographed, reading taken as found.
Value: 180 km/h
